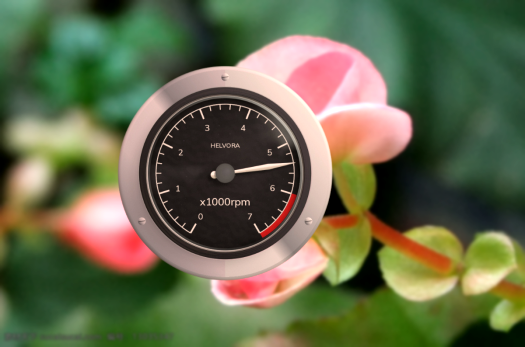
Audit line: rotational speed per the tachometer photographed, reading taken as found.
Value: 5400 rpm
